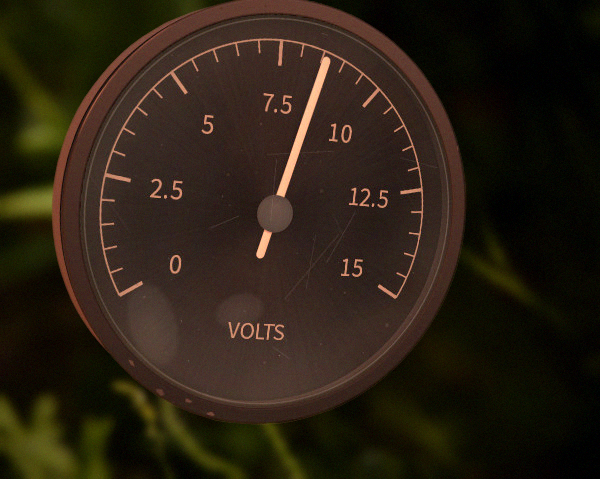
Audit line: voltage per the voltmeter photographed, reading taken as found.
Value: 8.5 V
